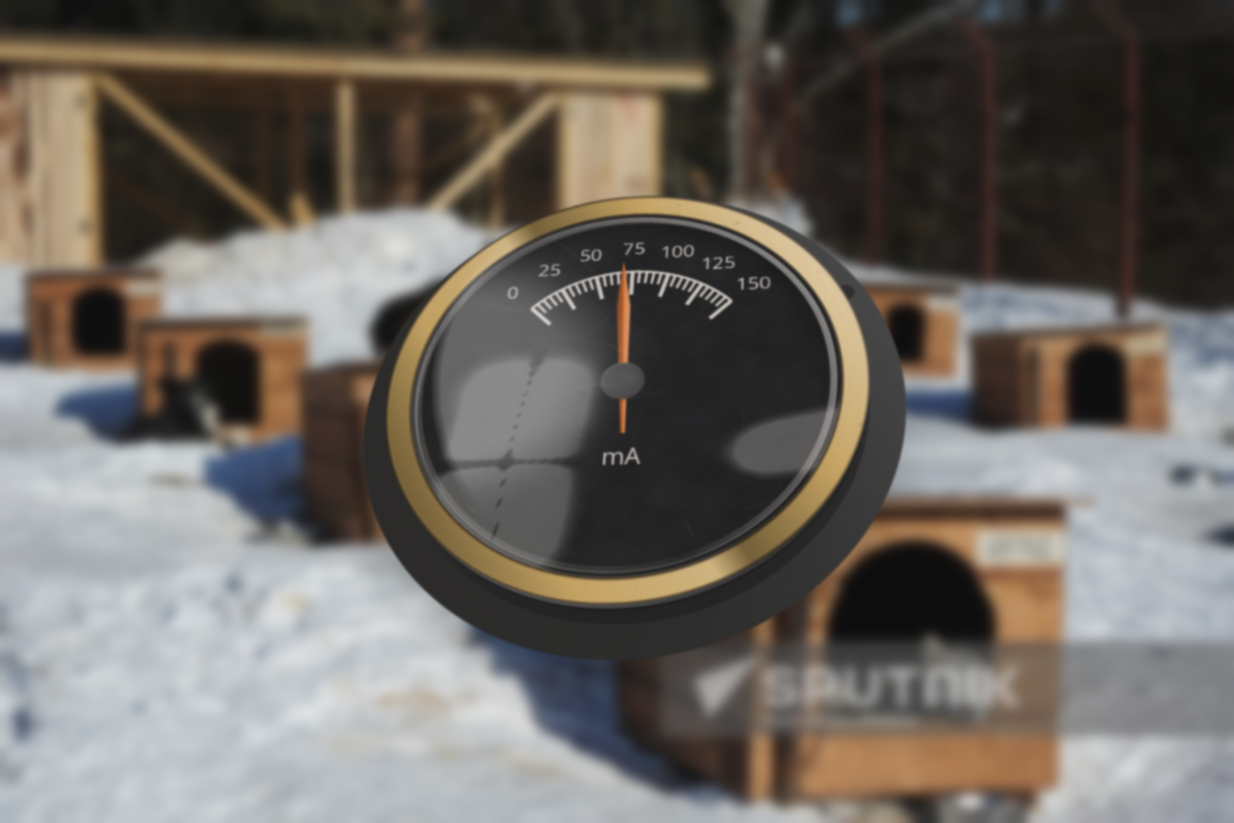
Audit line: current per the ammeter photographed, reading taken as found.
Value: 70 mA
